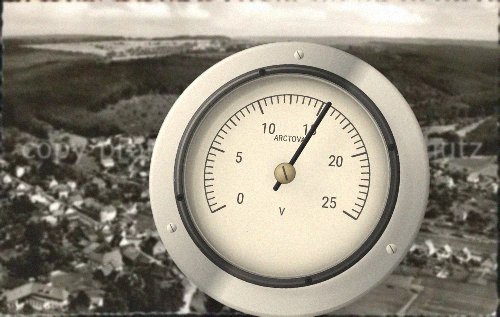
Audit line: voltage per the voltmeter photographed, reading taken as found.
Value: 15.5 V
